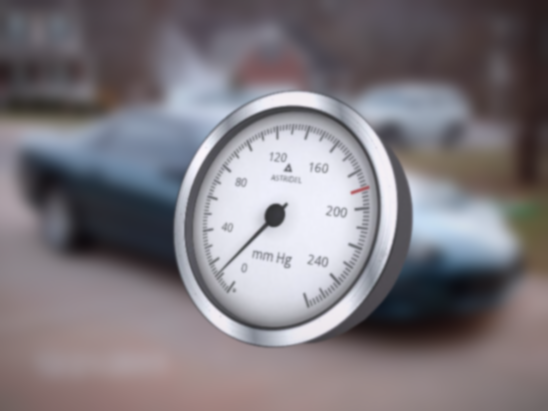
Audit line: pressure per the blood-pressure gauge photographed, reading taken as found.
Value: 10 mmHg
